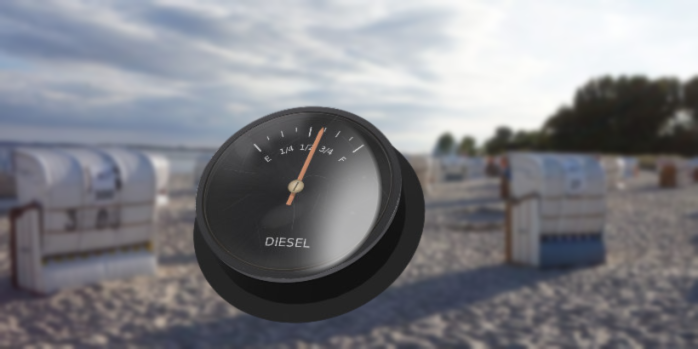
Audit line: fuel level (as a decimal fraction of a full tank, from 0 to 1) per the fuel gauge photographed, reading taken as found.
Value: 0.625
